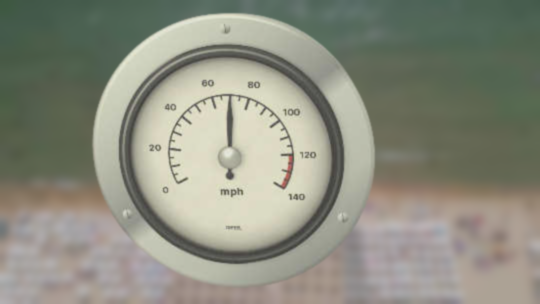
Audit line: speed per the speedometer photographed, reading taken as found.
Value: 70 mph
